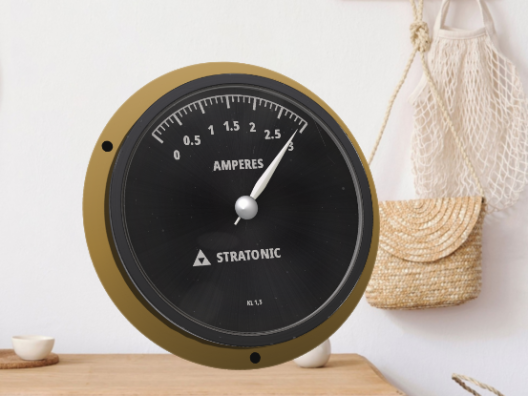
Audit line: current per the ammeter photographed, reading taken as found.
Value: 2.9 A
